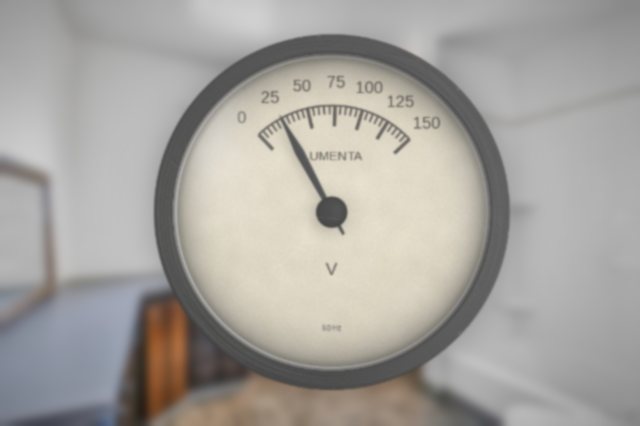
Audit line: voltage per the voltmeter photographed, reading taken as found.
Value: 25 V
